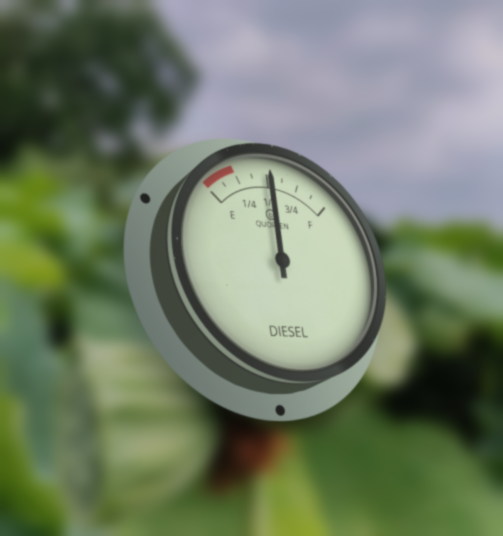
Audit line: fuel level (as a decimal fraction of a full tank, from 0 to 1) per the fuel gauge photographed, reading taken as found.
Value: 0.5
